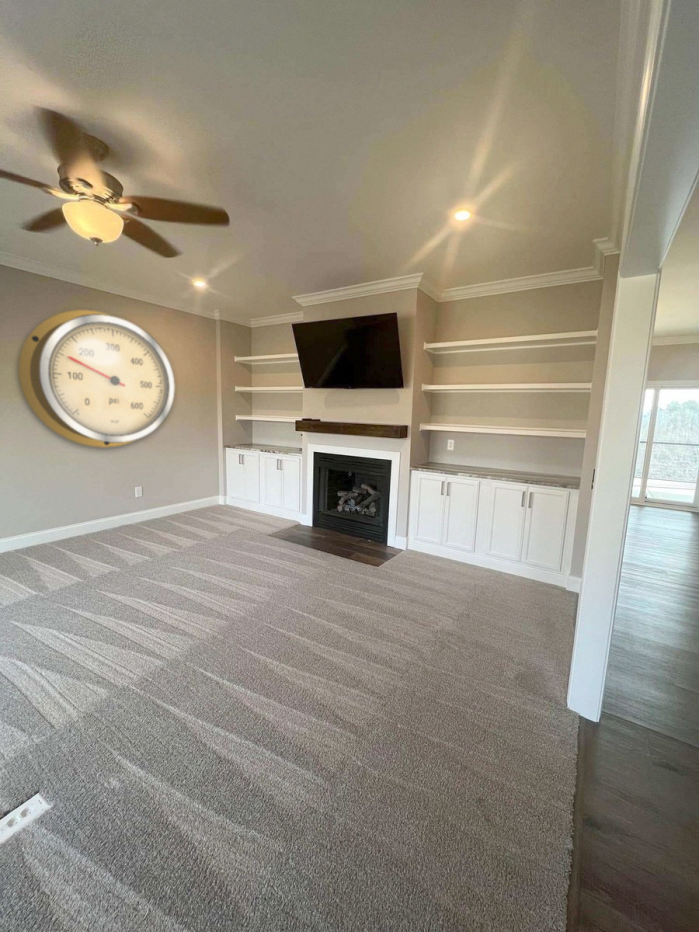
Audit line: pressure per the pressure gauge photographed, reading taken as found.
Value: 150 psi
